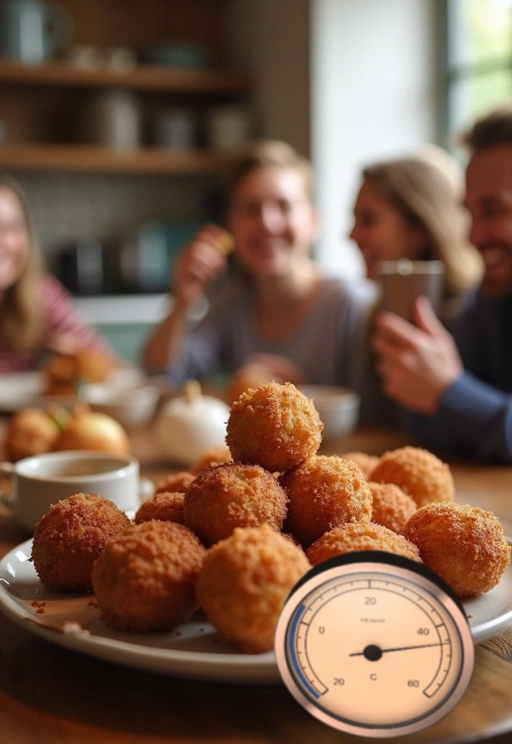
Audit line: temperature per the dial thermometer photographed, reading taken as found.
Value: 44 °C
